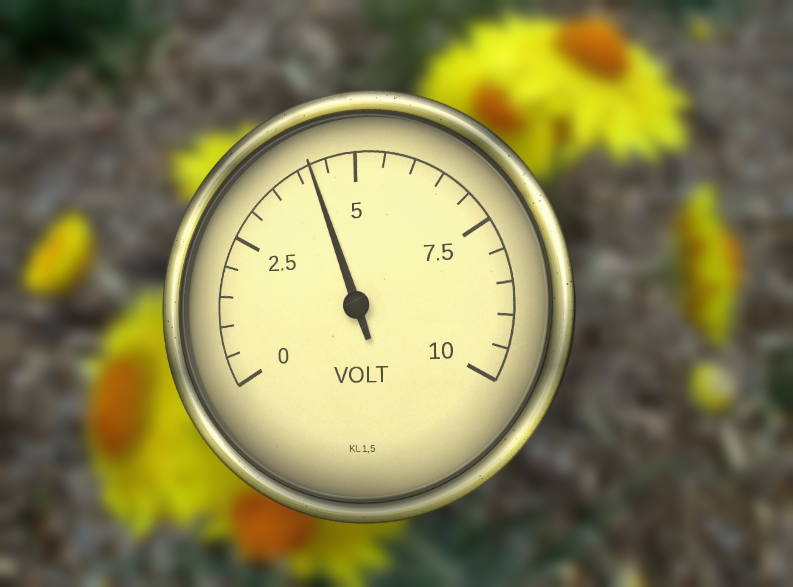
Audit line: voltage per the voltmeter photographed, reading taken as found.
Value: 4.25 V
